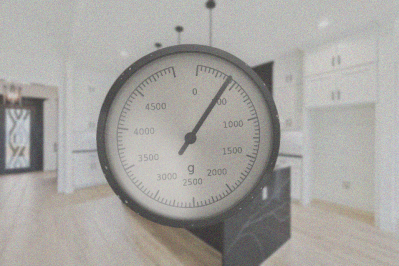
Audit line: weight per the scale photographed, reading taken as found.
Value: 400 g
